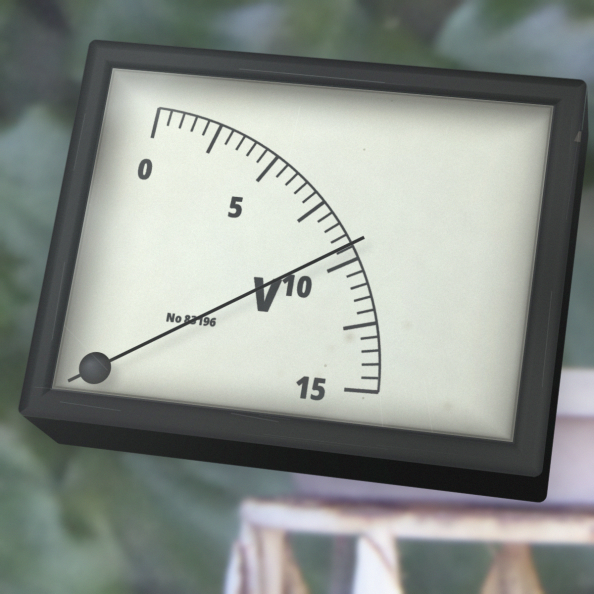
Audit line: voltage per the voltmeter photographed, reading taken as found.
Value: 9.5 V
